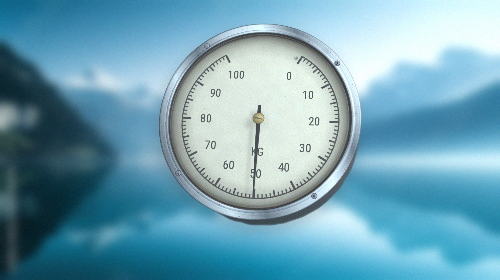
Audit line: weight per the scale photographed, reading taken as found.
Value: 50 kg
